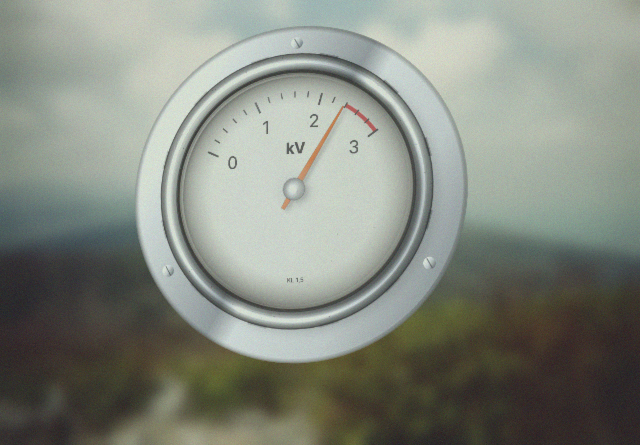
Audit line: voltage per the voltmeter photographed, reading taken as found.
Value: 2.4 kV
